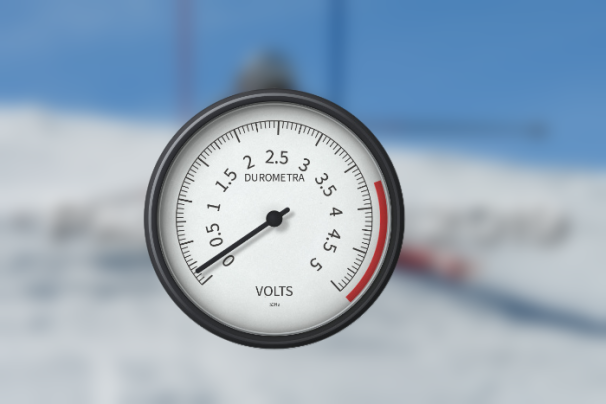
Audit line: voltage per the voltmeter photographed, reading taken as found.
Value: 0.15 V
